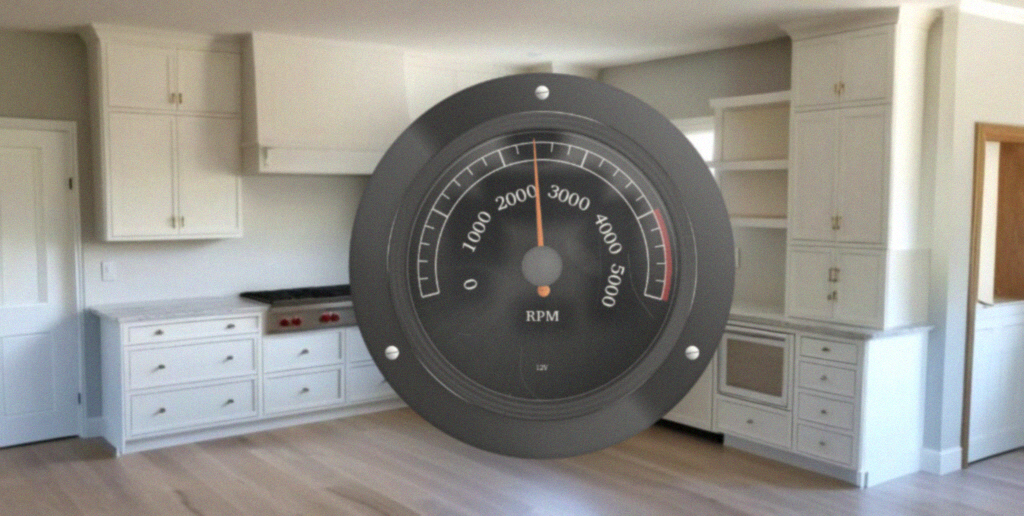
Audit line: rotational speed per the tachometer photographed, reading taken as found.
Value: 2400 rpm
